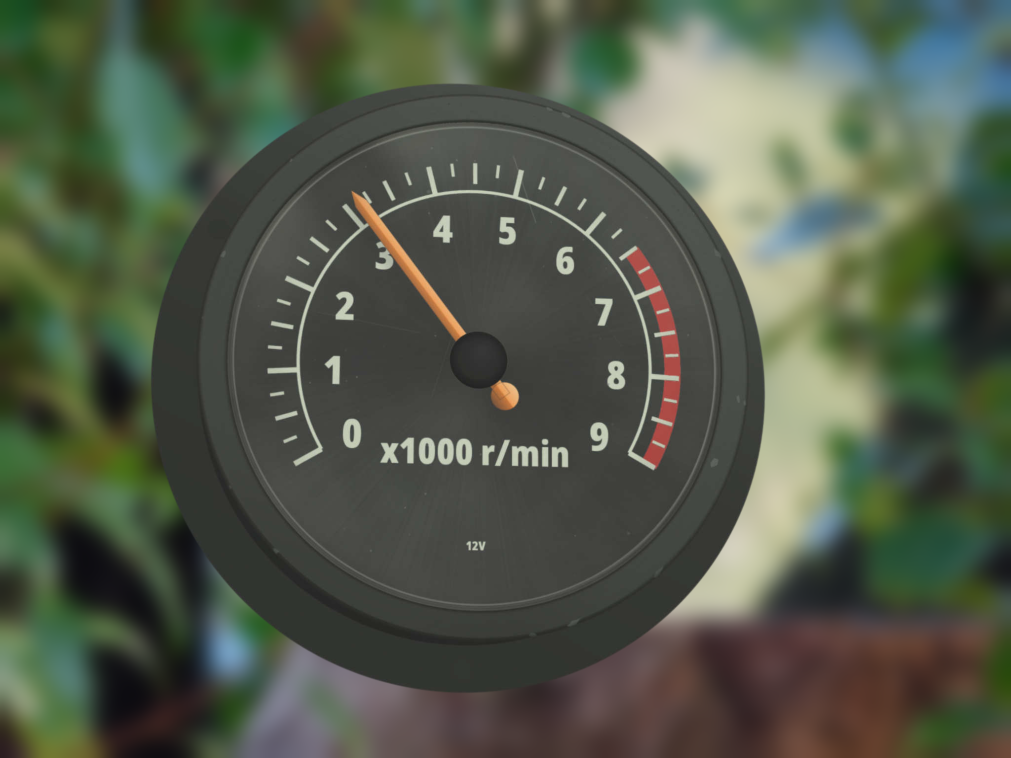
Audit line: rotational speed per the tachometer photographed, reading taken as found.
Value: 3125 rpm
